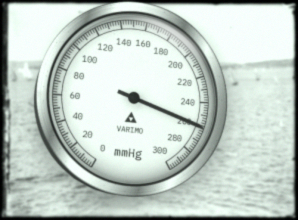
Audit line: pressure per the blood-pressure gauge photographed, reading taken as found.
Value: 260 mmHg
